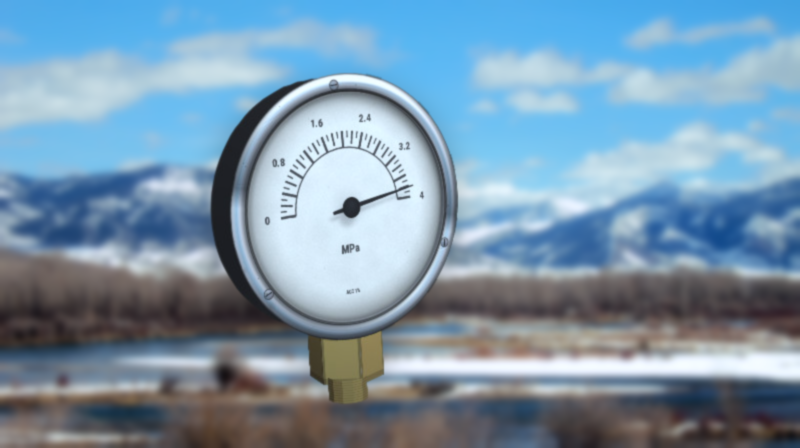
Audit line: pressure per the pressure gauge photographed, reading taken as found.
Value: 3.8 MPa
